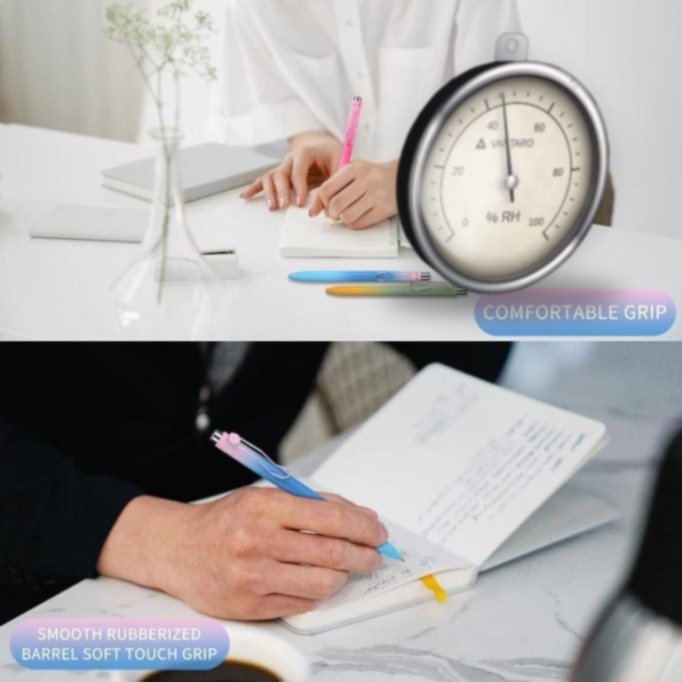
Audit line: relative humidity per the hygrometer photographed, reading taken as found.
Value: 44 %
